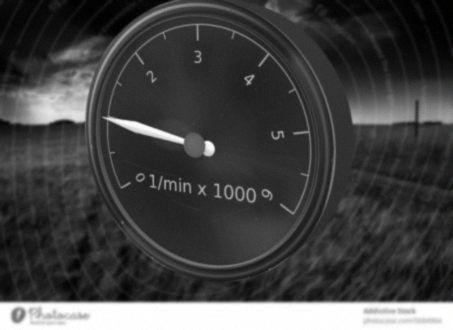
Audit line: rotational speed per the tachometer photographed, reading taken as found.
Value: 1000 rpm
